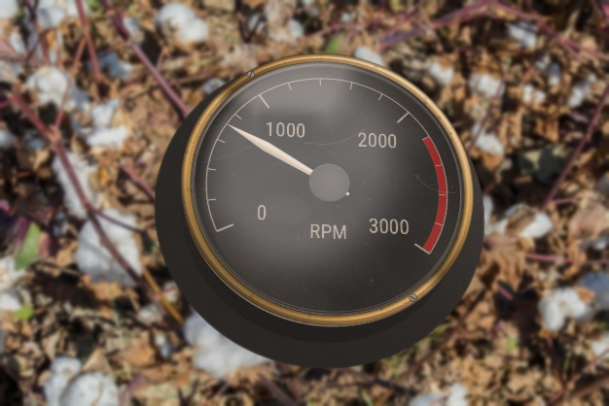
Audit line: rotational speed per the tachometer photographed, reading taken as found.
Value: 700 rpm
